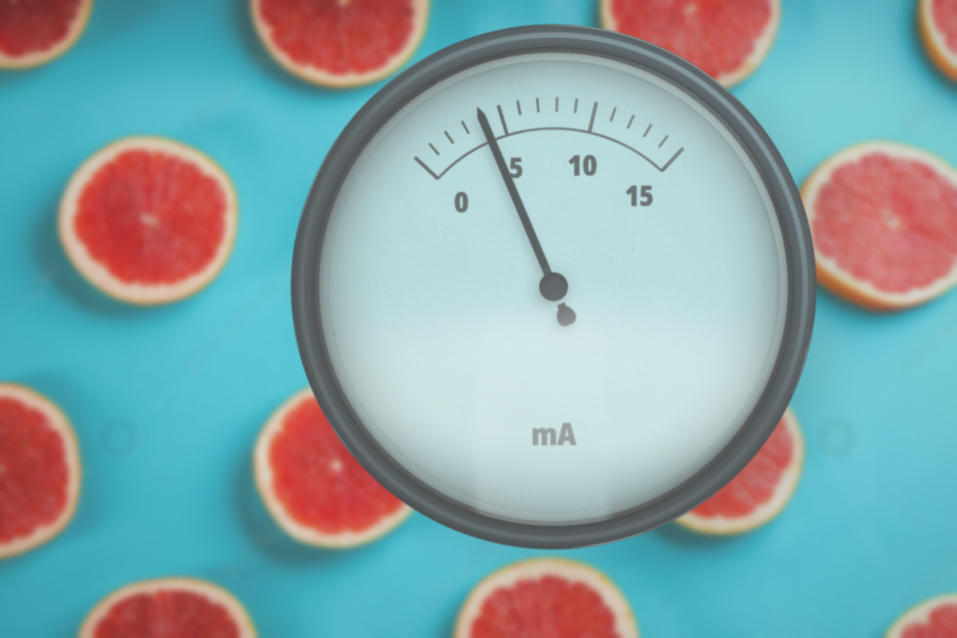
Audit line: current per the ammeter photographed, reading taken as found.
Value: 4 mA
